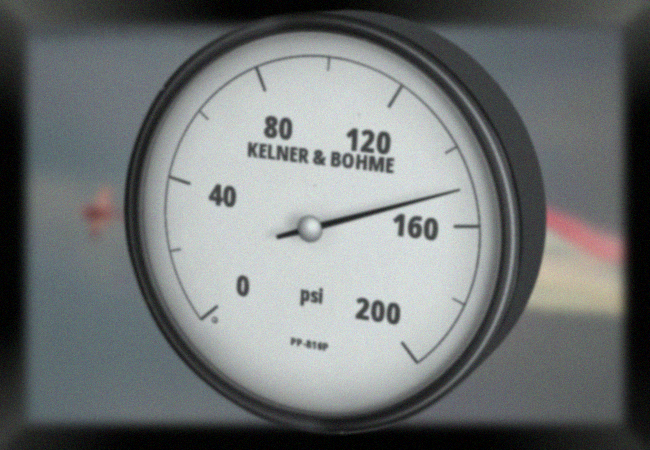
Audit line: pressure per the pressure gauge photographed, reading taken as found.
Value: 150 psi
